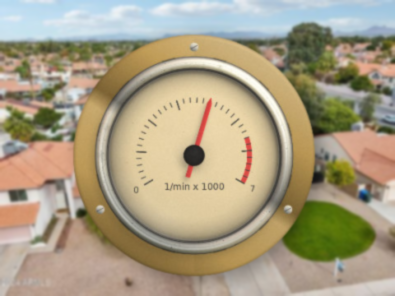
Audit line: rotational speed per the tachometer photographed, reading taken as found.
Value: 4000 rpm
